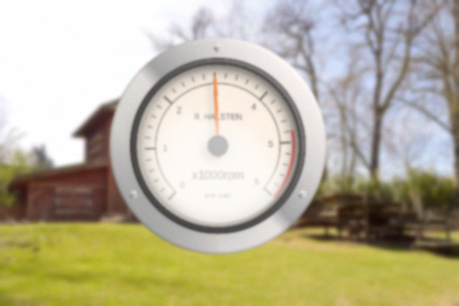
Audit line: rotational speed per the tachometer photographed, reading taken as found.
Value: 3000 rpm
